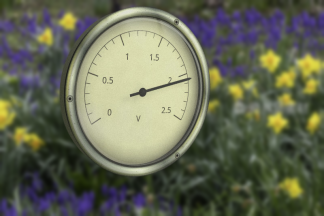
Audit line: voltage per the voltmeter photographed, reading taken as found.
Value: 2.05 V
